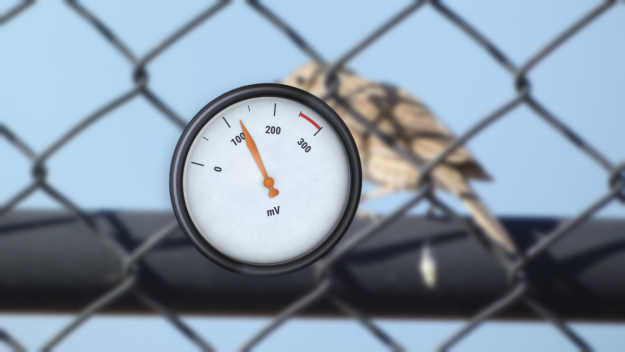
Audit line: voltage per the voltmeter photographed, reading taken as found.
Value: 125 mV
